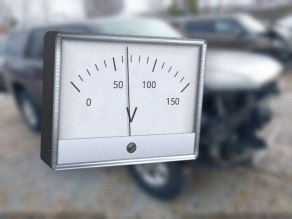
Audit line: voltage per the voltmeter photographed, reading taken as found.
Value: 65 V
